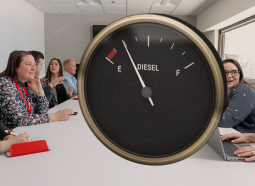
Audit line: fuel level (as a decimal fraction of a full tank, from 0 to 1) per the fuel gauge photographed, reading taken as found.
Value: 0.25
